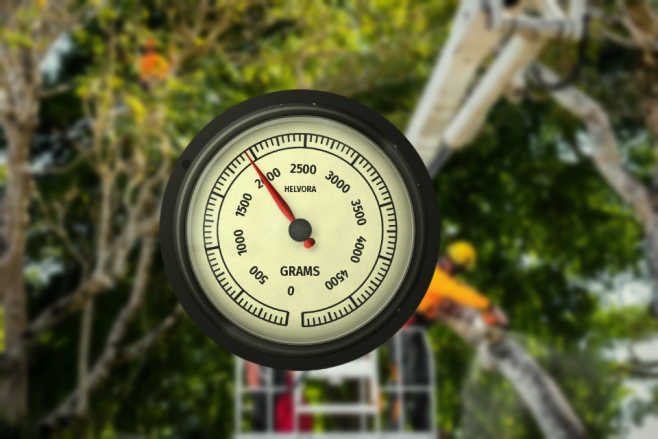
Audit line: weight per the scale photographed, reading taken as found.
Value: 1950 g
